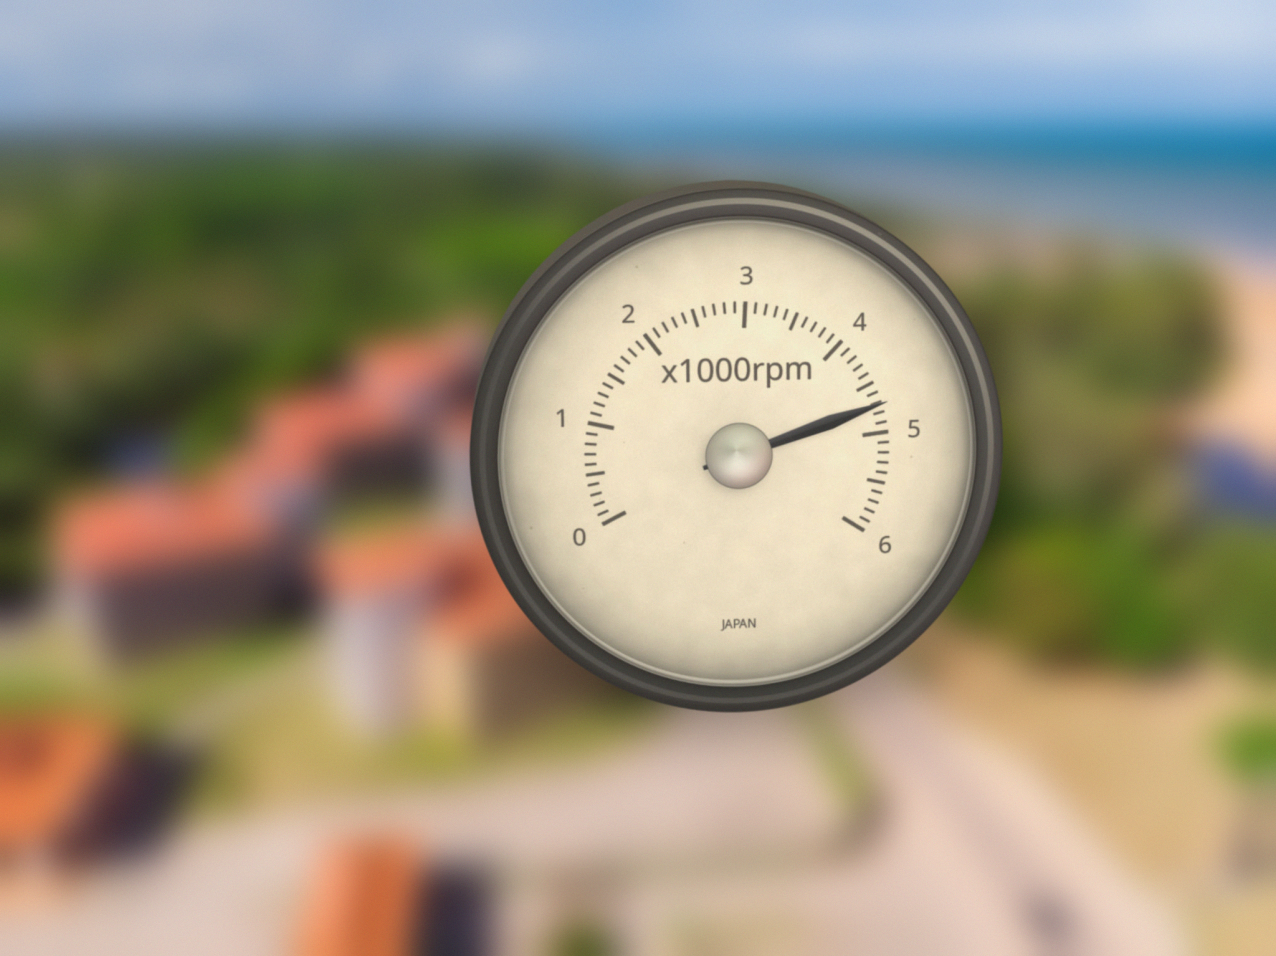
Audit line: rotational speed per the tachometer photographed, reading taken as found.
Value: 4700 rpm
